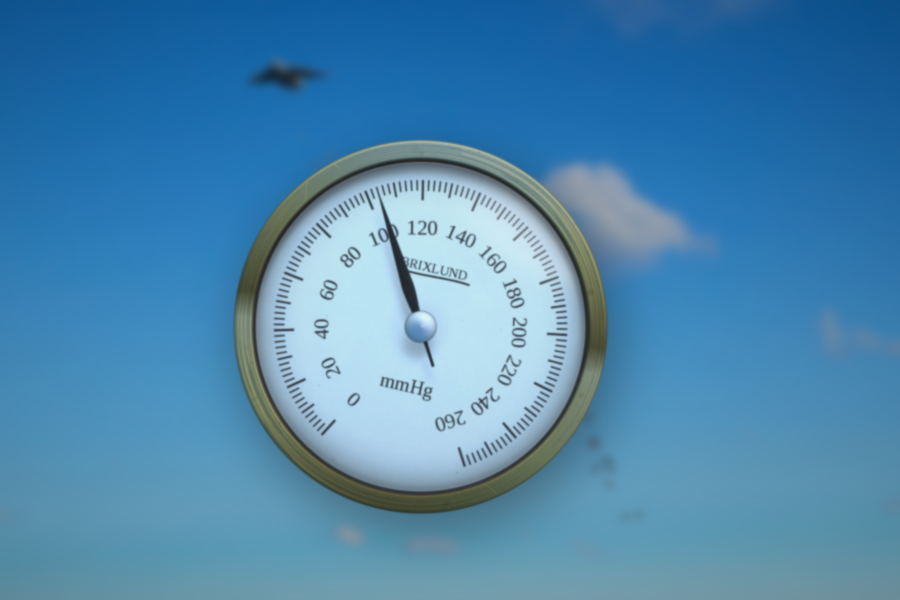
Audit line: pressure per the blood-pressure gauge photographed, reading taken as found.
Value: 104 mmHg
